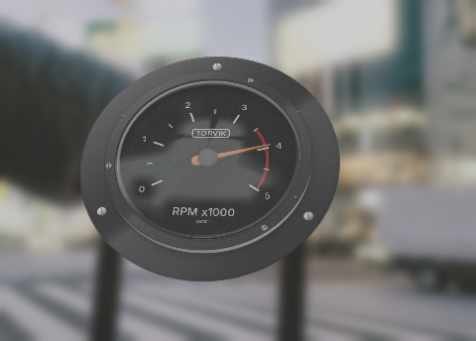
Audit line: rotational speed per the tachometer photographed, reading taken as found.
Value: 4000 rpm
